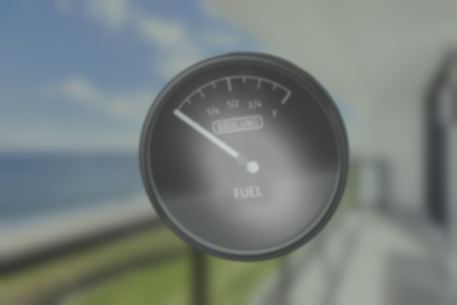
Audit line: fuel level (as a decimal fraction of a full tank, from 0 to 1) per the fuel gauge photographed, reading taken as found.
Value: 0
